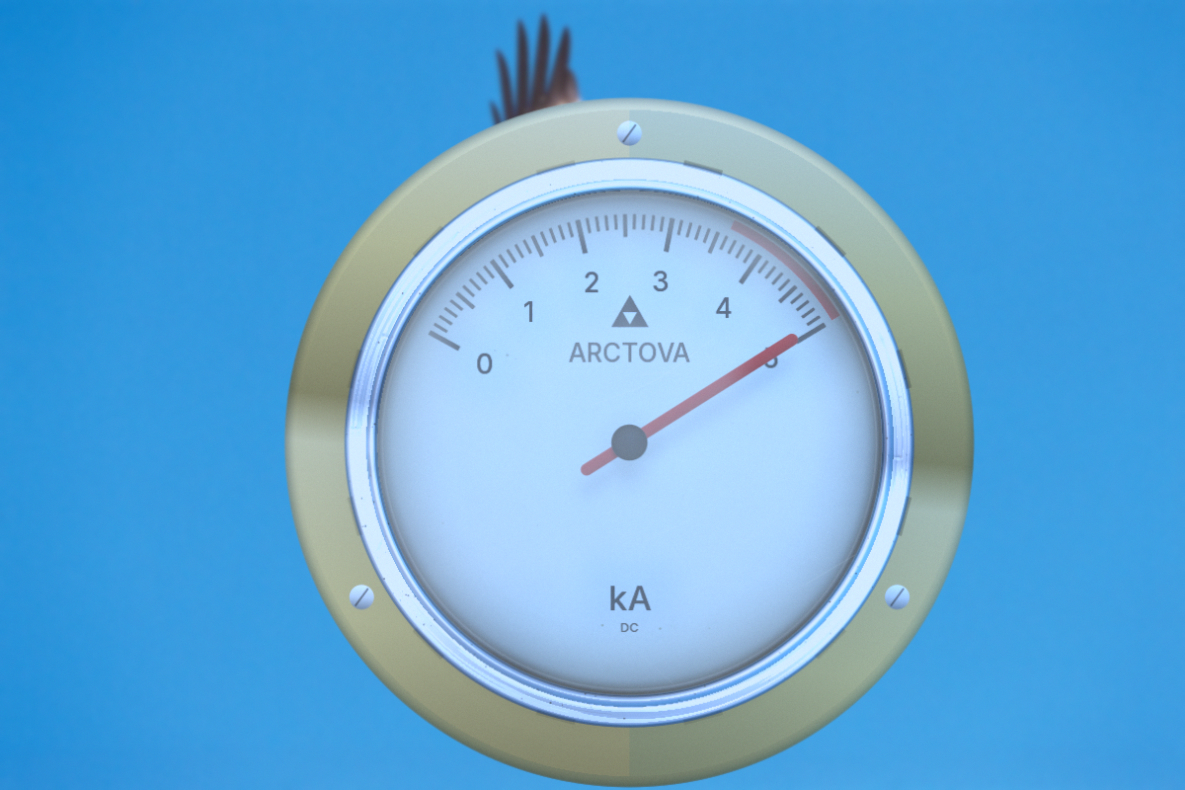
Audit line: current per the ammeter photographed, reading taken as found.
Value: 4.95 kA
